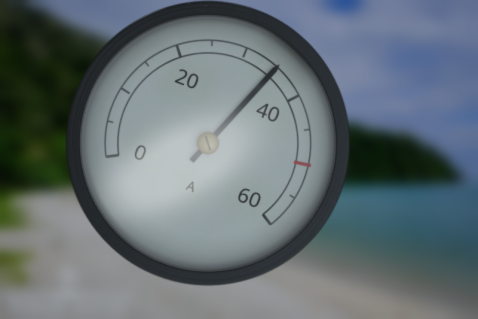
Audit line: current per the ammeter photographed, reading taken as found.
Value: 35 A
